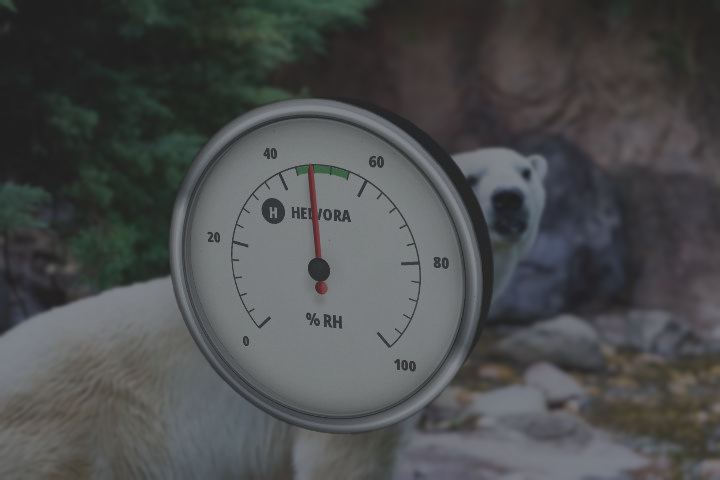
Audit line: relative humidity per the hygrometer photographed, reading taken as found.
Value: 48 %
